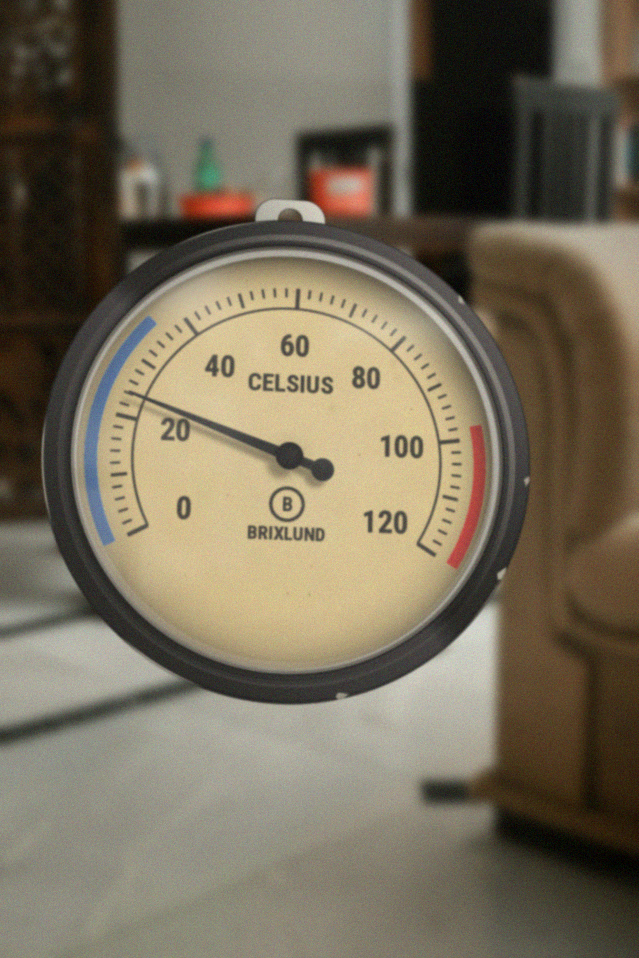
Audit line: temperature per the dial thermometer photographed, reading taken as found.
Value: 24 °C
